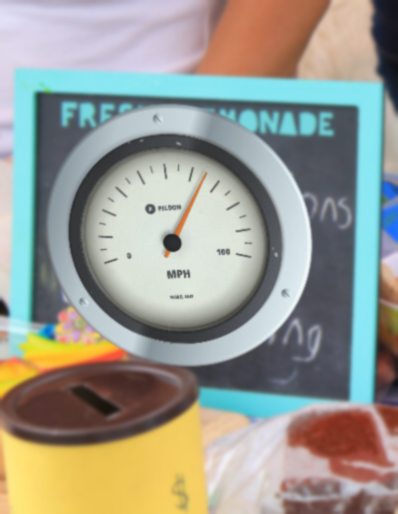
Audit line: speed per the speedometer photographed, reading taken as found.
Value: 65 mph
